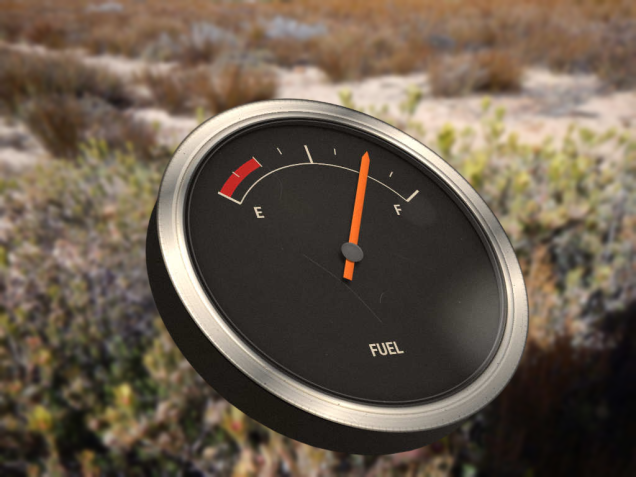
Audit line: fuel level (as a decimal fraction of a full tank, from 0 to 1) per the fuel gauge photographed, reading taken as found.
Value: 0.75
